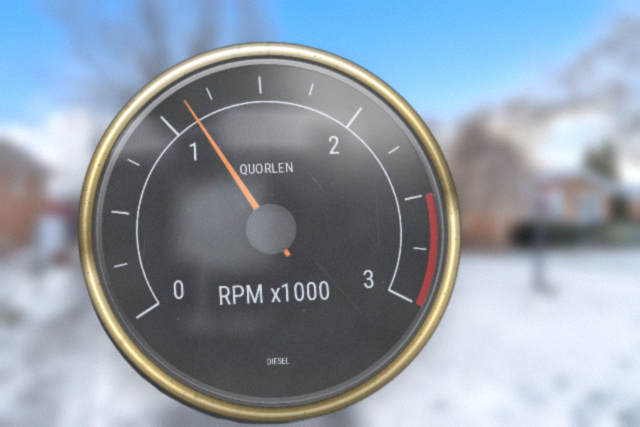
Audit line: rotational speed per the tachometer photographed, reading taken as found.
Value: 1125 rpm
